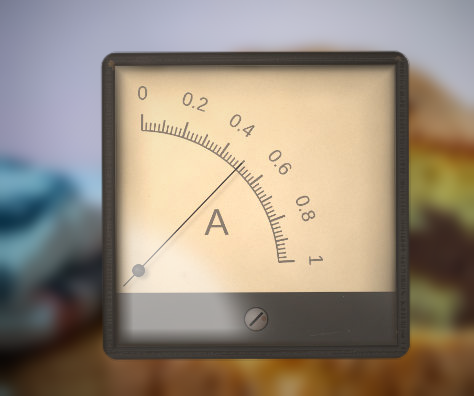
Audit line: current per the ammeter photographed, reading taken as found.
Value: 0.5 A
